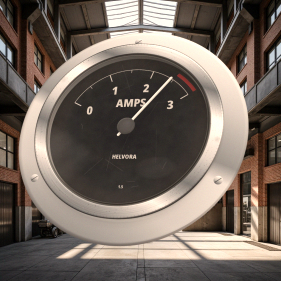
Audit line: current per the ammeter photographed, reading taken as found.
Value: 2.5 A
